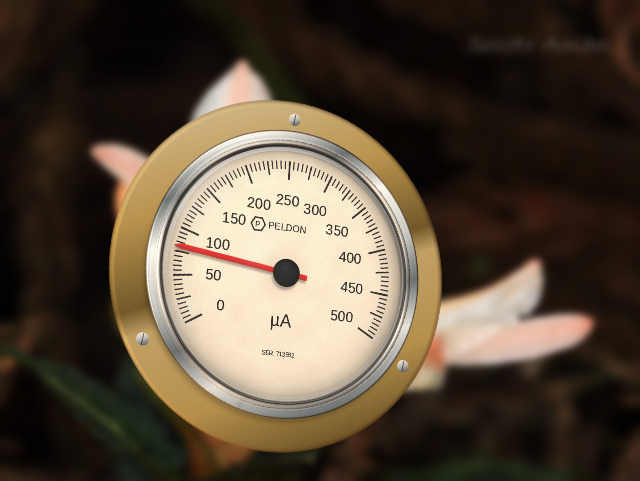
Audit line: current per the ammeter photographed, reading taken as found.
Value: 80 µA
